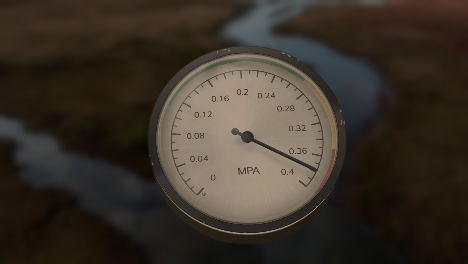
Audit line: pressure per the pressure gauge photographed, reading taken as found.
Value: 0.38 MPa
